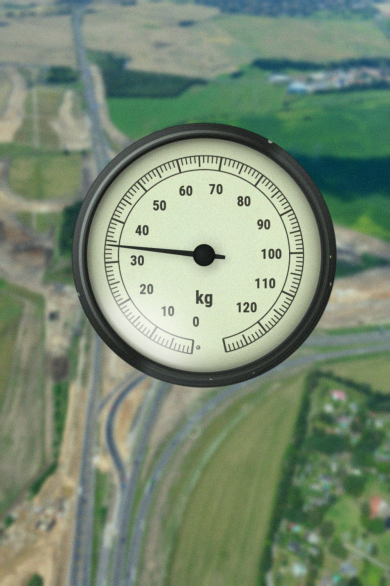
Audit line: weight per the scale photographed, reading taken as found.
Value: 34 kg
